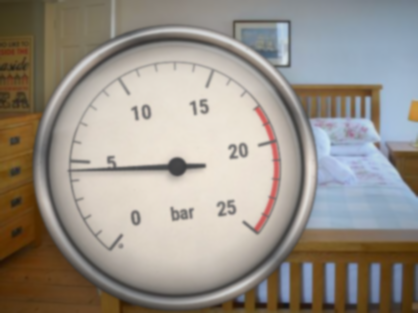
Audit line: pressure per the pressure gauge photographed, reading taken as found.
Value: 4.5 bar
